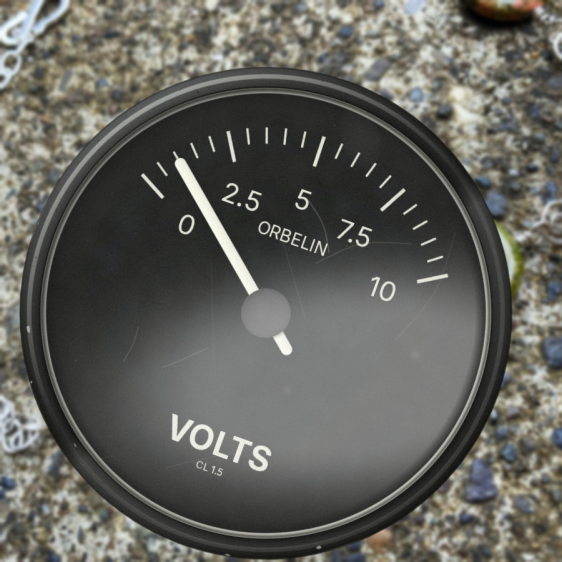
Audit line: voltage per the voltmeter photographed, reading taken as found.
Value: 1 V
